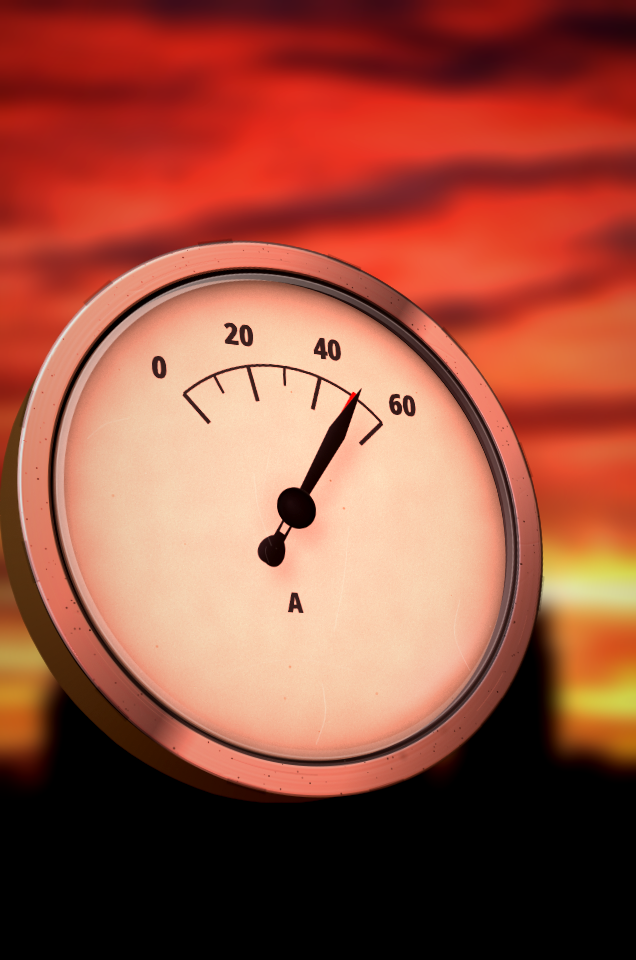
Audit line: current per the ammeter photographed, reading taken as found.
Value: 50 A
